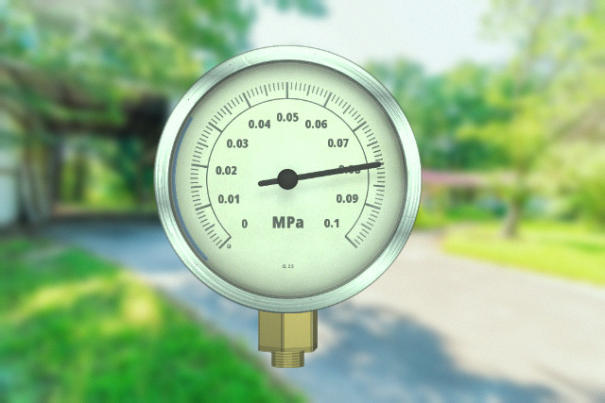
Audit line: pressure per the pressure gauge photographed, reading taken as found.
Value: 0.08 MPa
